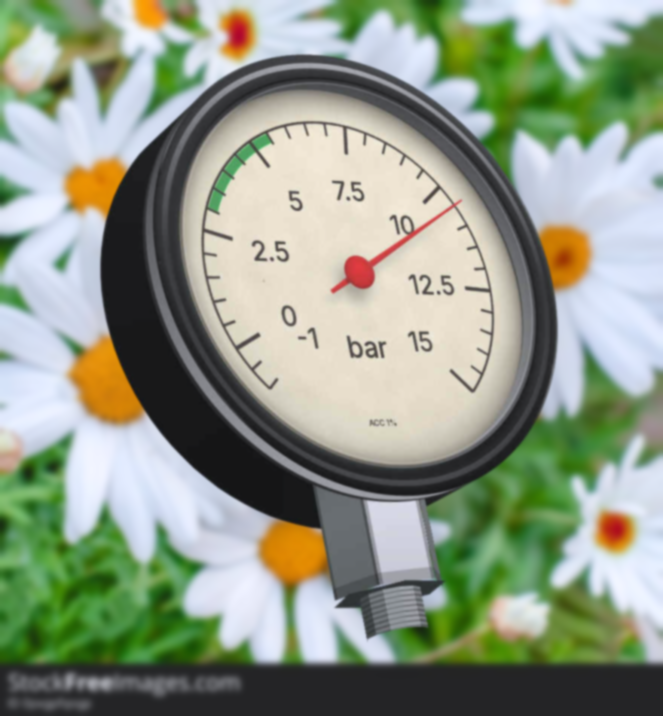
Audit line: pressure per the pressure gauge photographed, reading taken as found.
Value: 10.5 bar
